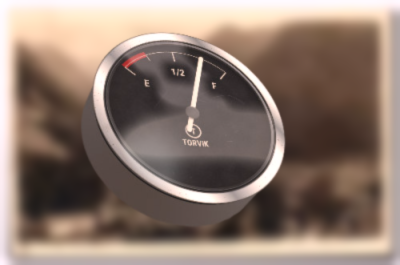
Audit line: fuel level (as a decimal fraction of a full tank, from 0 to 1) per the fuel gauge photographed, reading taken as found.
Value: 0.75
